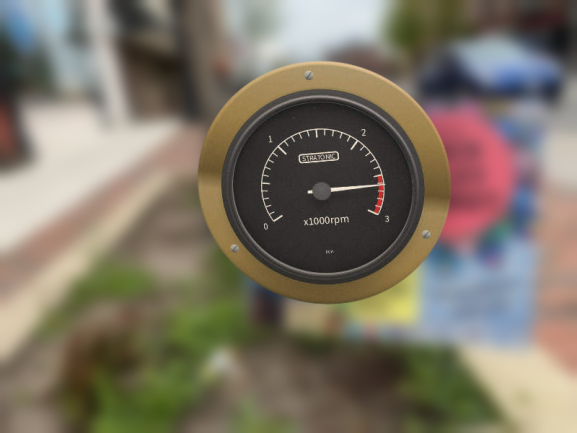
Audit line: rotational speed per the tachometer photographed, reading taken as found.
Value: 2600 rpm
